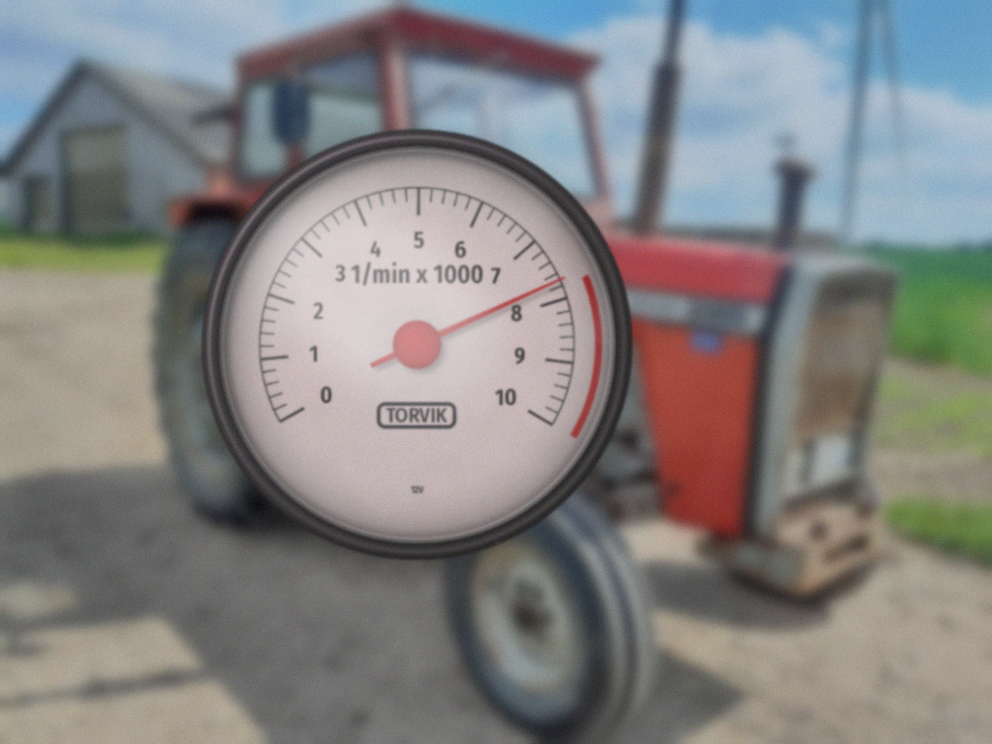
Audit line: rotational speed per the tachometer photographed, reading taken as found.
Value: 7700 rpm
